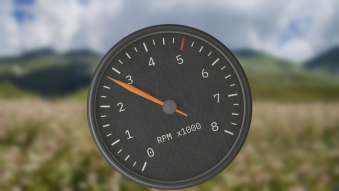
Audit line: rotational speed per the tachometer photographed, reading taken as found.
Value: 2750 rpm
